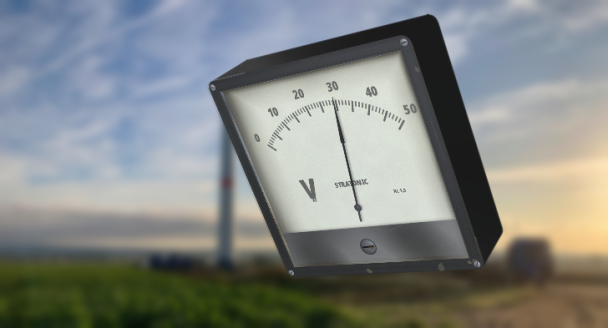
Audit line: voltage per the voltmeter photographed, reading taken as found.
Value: 30 V
